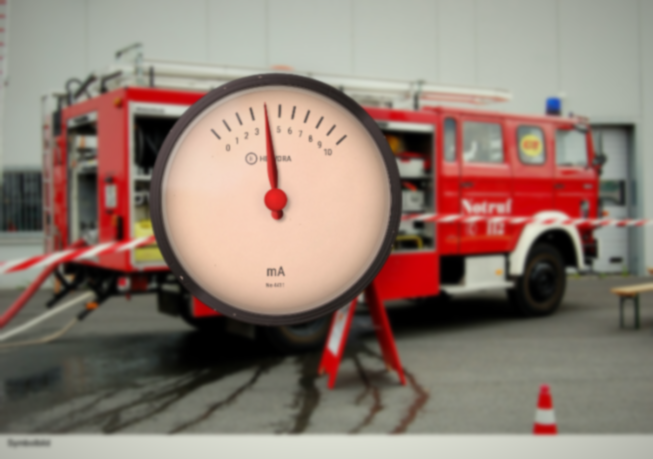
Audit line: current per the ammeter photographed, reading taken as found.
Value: 4 mA
